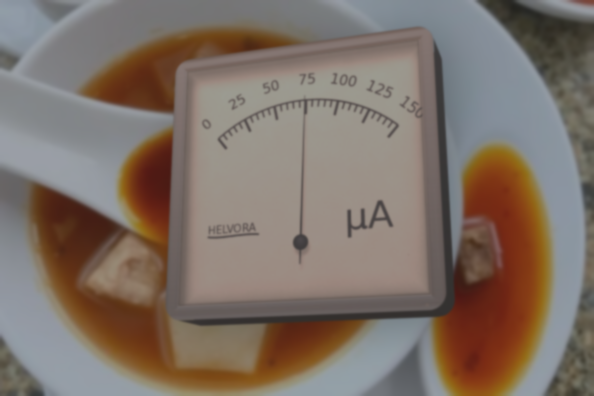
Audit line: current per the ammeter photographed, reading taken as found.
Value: 75 µA
